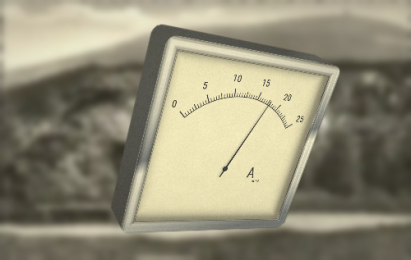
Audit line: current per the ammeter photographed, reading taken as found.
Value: 17.5 A
